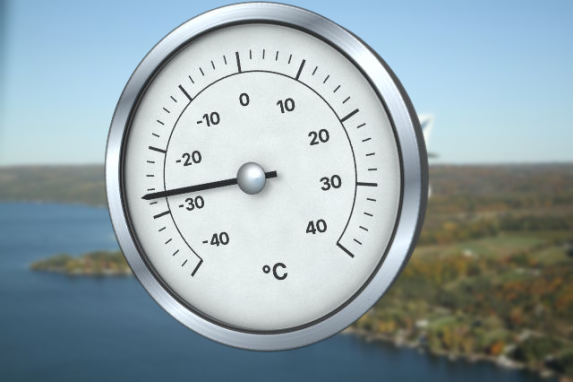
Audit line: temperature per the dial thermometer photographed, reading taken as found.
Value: -27 °C
